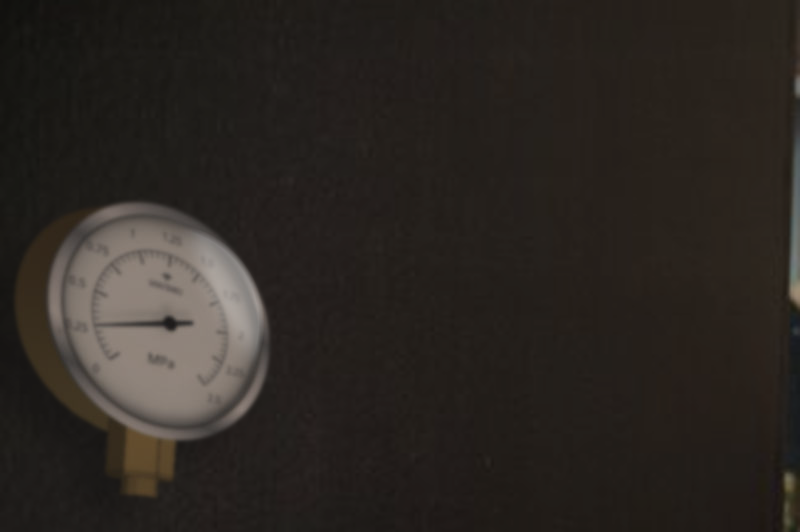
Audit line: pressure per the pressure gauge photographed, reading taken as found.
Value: 0.25 MPa
